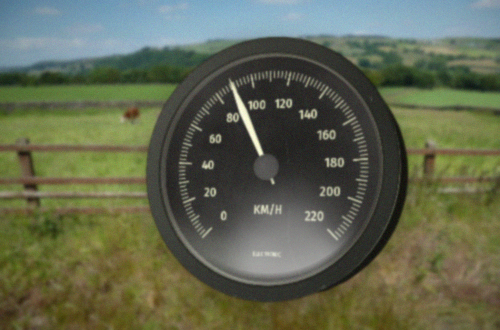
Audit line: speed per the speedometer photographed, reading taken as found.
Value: 90 km/h
